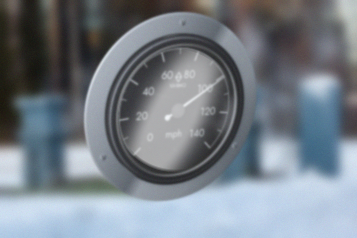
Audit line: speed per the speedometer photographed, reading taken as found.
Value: 100 mph
